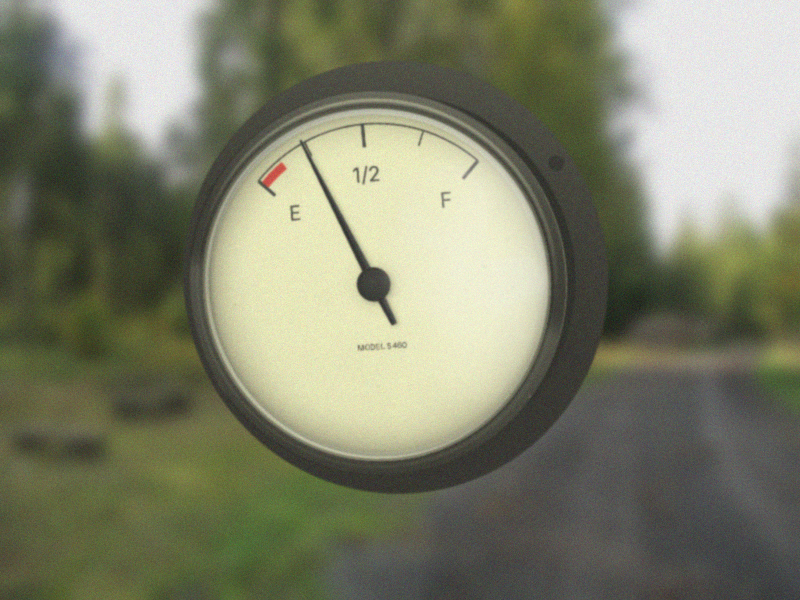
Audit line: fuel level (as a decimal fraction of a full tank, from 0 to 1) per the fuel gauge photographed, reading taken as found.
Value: 0.25
